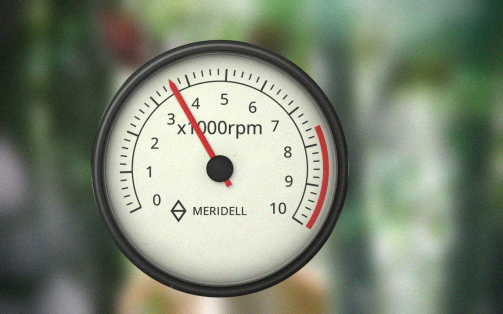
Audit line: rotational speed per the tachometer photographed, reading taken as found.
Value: 3600 rpm
